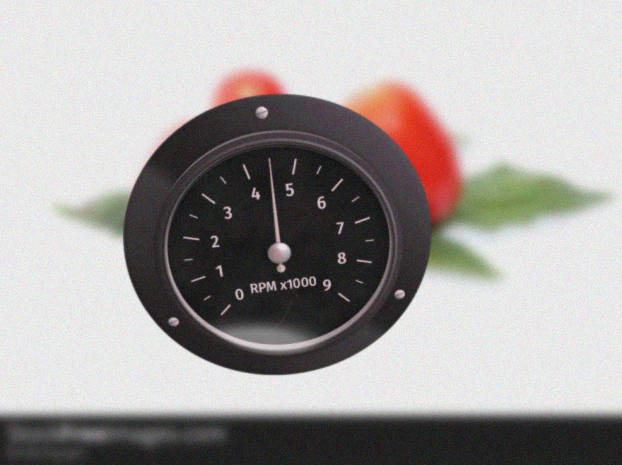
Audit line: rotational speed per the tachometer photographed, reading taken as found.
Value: 4500 rpm
